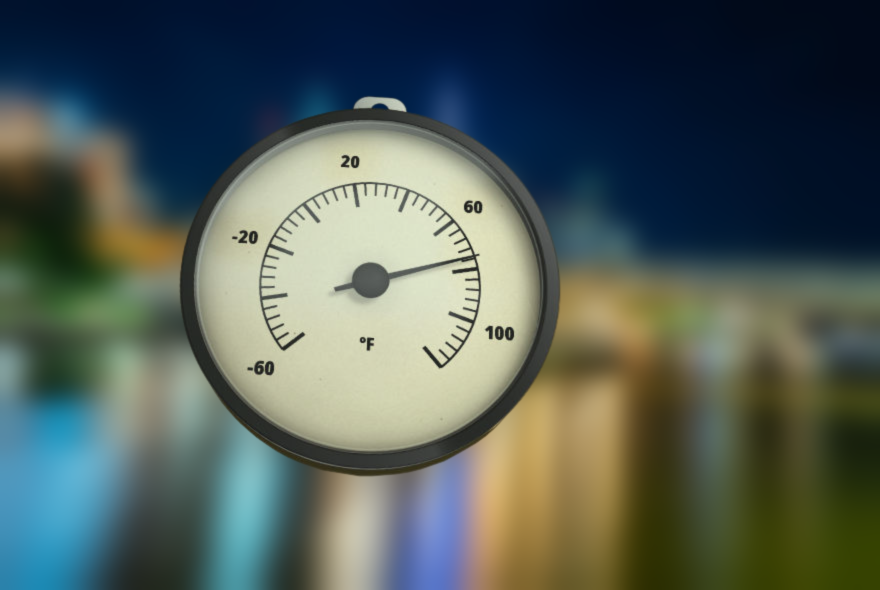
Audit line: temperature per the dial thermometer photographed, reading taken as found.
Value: 76 °F
